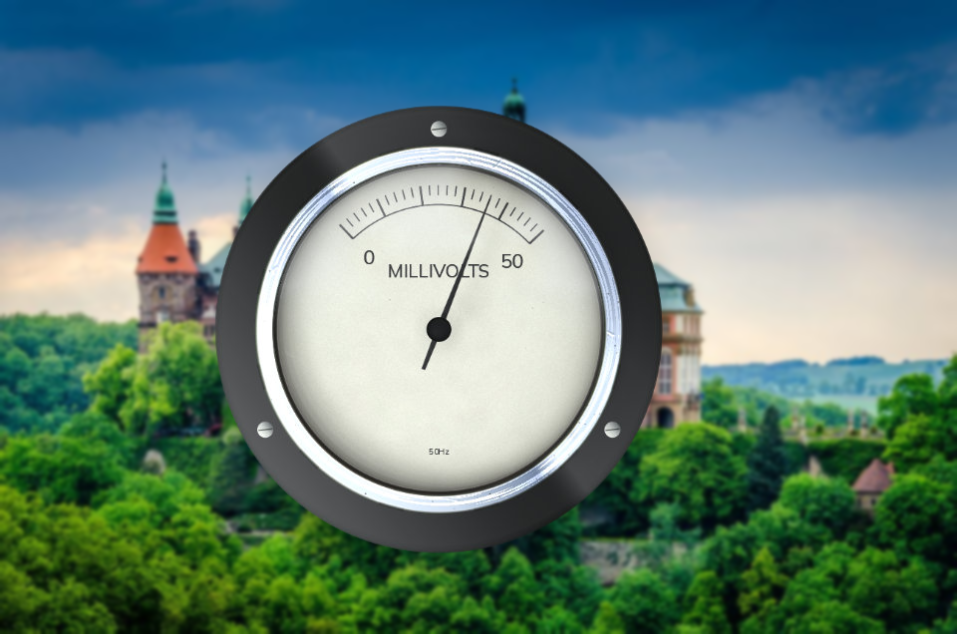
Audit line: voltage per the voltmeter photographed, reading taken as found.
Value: 36 mV
